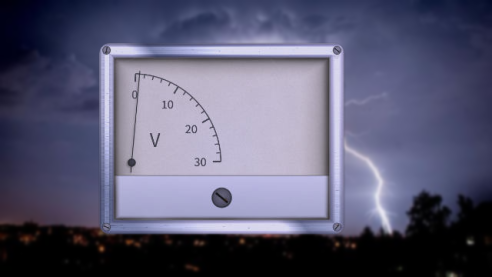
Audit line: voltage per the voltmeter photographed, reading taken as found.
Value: 1 V
